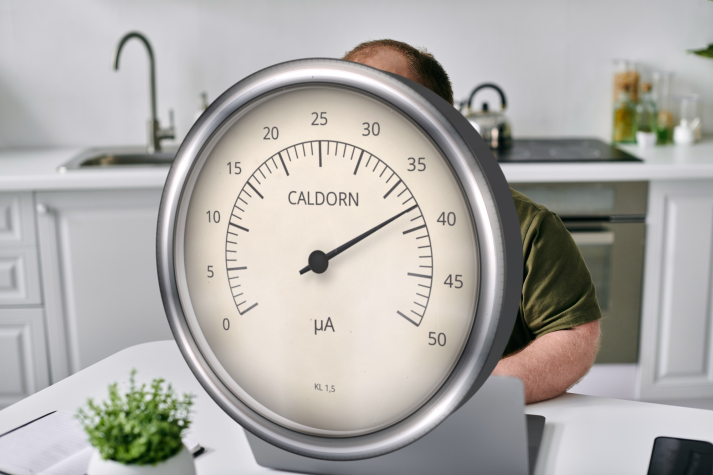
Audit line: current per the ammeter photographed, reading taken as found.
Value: 38 µA
